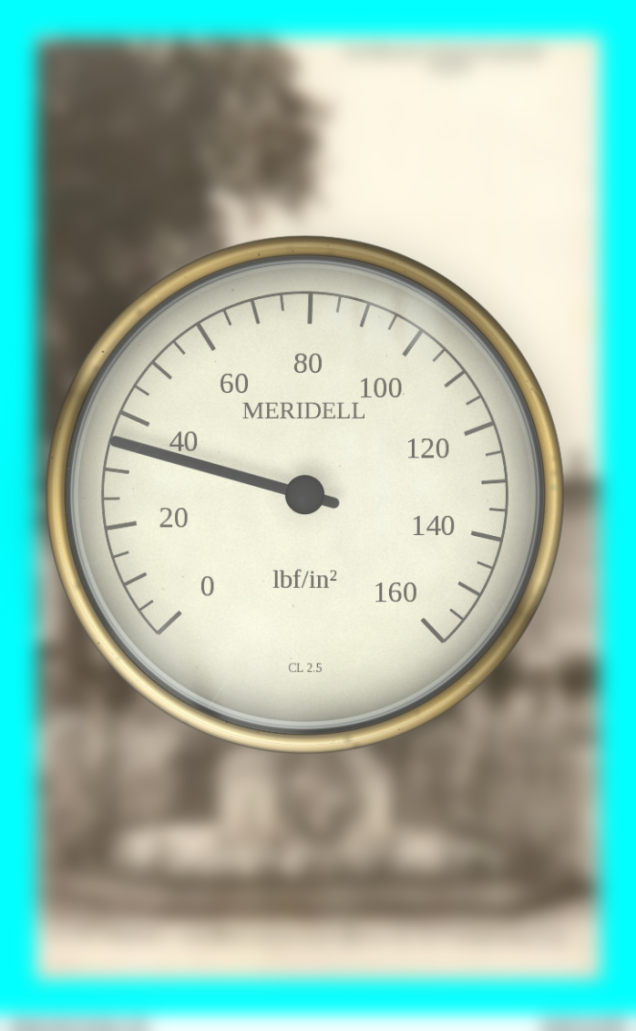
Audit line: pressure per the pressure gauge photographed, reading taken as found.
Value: 35 psi
